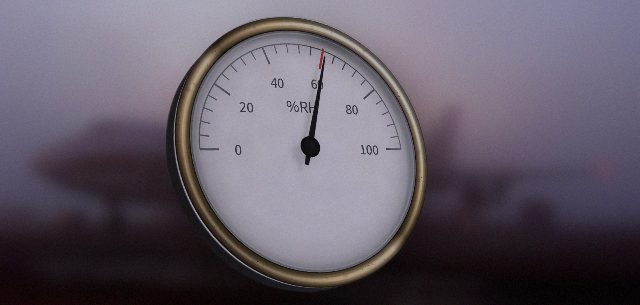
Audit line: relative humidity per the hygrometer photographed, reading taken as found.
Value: 60 %
